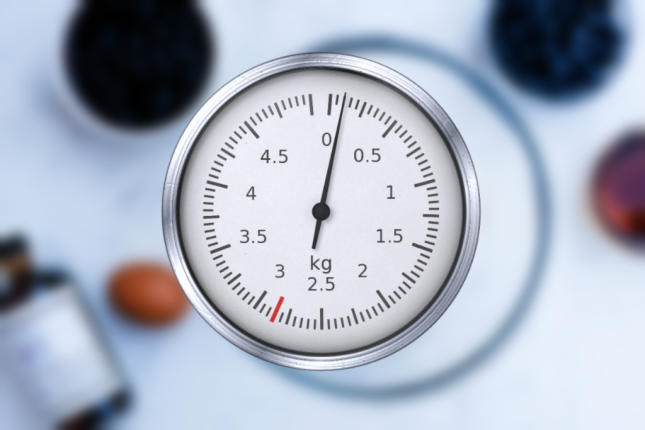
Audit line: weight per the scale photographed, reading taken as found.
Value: 0.1 kg
